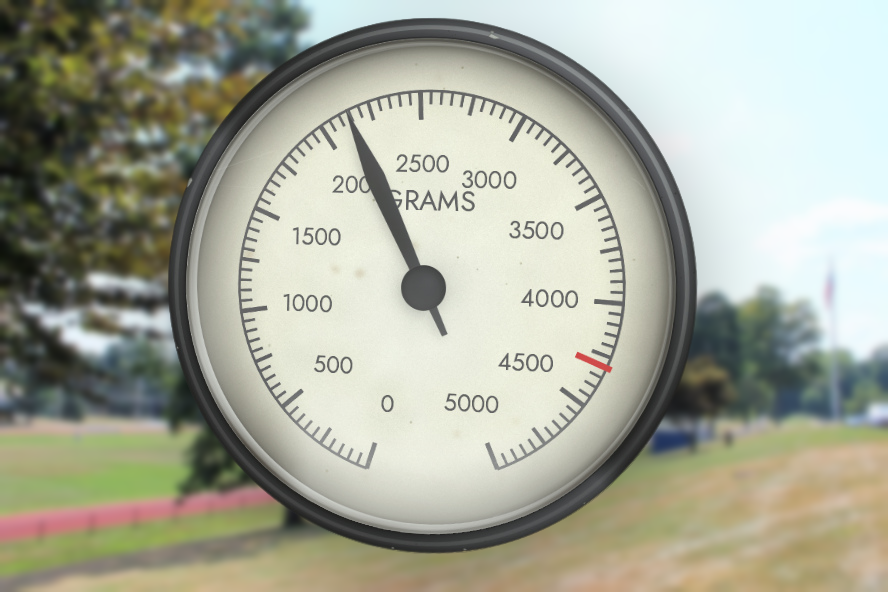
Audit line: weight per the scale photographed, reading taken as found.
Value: 2150 g
